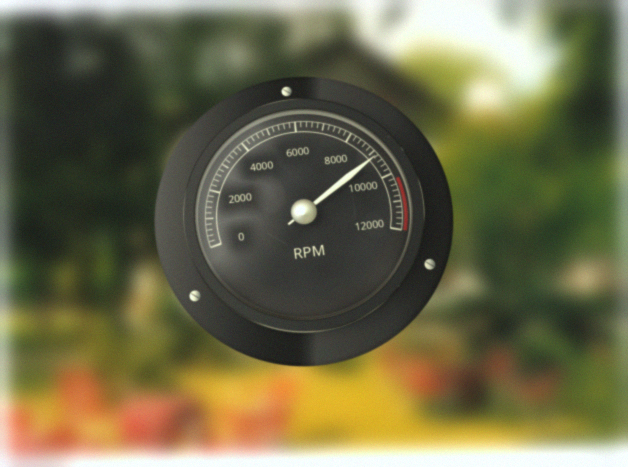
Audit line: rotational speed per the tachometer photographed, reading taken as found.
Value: 9200 rpm
